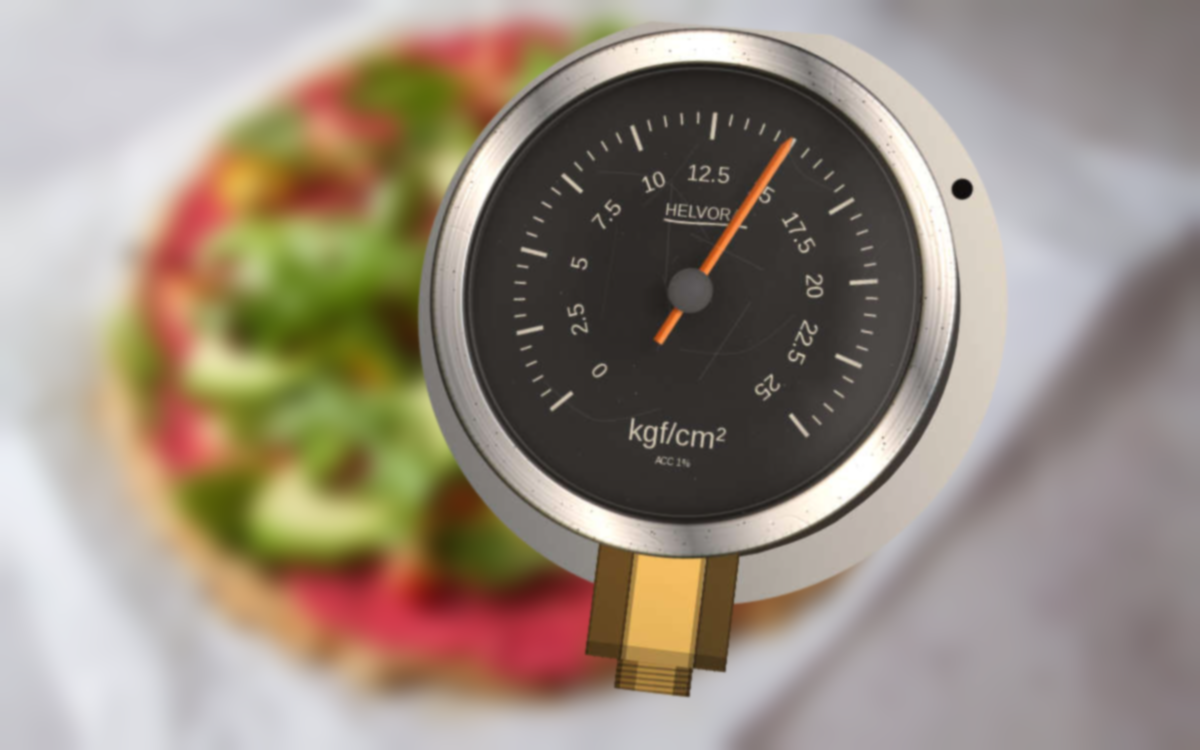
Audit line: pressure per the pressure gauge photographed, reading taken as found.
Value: 15 kg/cm²
